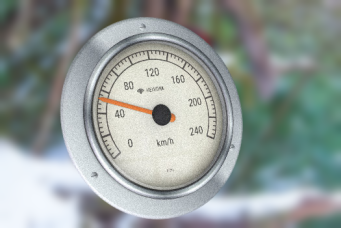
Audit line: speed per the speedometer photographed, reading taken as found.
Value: 52 km/h
